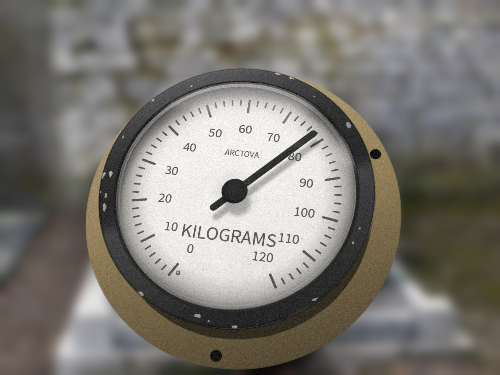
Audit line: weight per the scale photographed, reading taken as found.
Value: 78 kg
